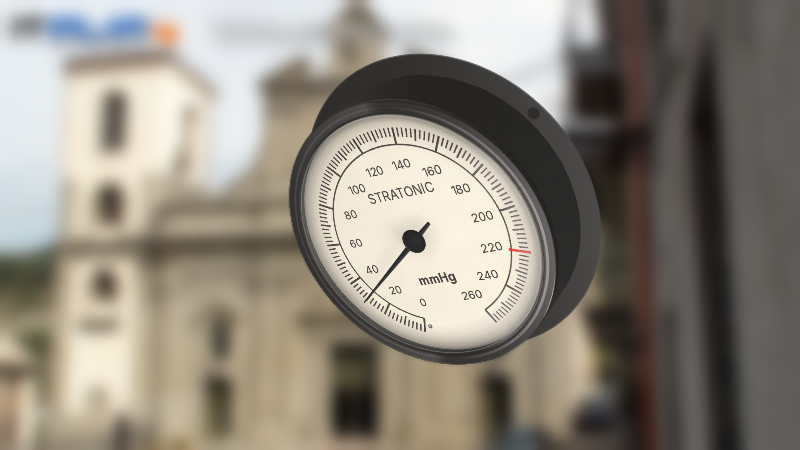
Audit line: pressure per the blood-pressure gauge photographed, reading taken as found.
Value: 30 mmHg
